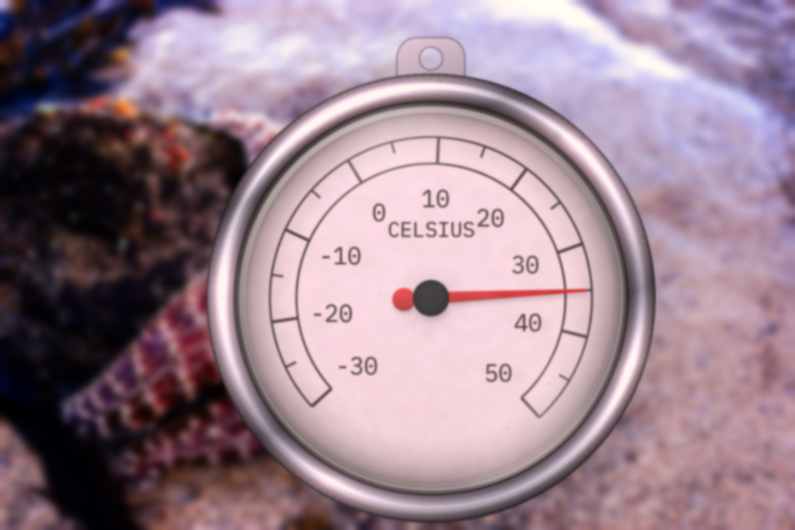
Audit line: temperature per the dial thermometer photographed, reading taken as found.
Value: 35 °C
